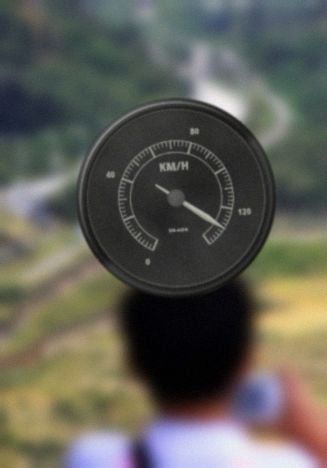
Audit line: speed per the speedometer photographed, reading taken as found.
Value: 130 km/h
